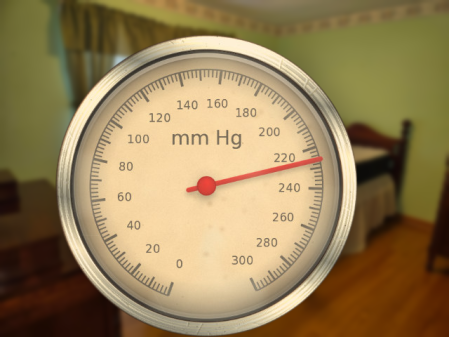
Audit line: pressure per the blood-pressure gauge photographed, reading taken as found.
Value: 226 mmHg
